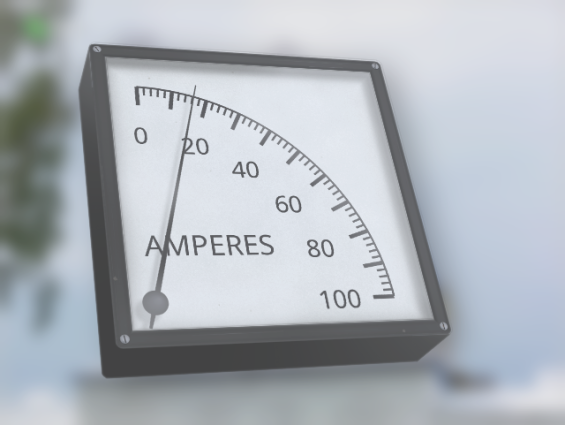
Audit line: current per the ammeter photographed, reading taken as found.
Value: 16 A
